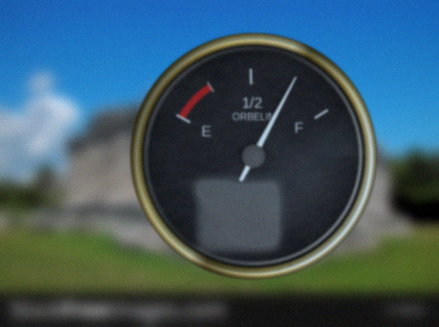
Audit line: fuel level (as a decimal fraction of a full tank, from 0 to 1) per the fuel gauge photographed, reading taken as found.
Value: 0.75
